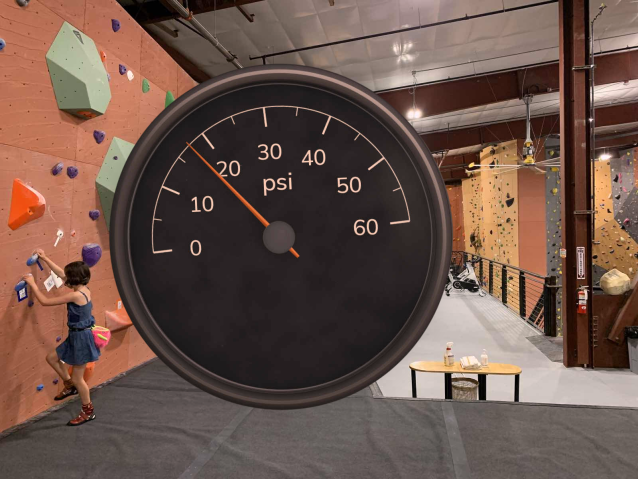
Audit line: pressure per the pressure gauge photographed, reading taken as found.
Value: 17.5 psi
